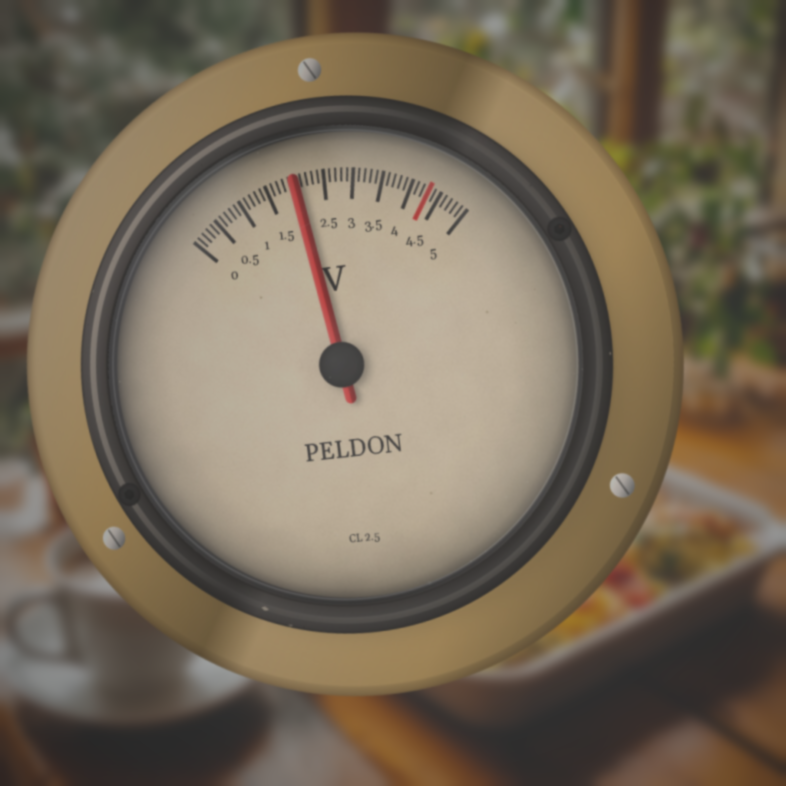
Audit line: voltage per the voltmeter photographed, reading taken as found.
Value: 2 V
